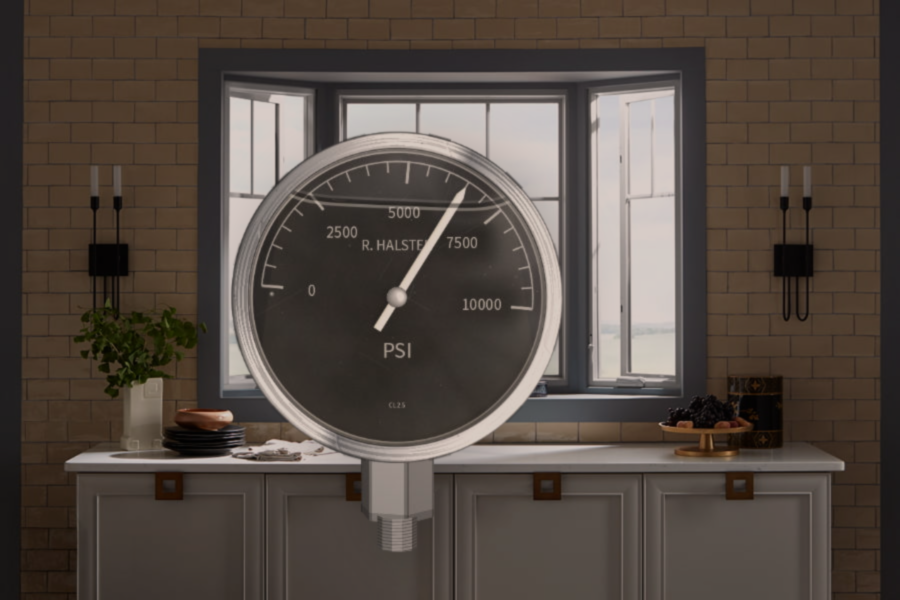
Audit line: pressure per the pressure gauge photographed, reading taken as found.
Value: 6500 psi
